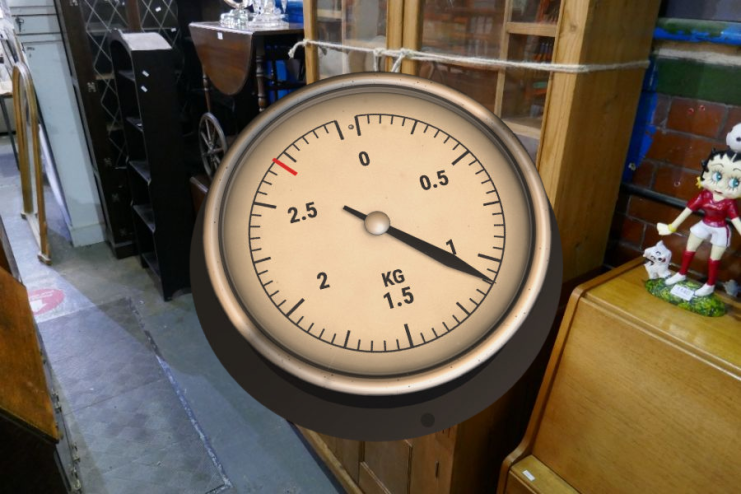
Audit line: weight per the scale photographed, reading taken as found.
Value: 1.1 kg
